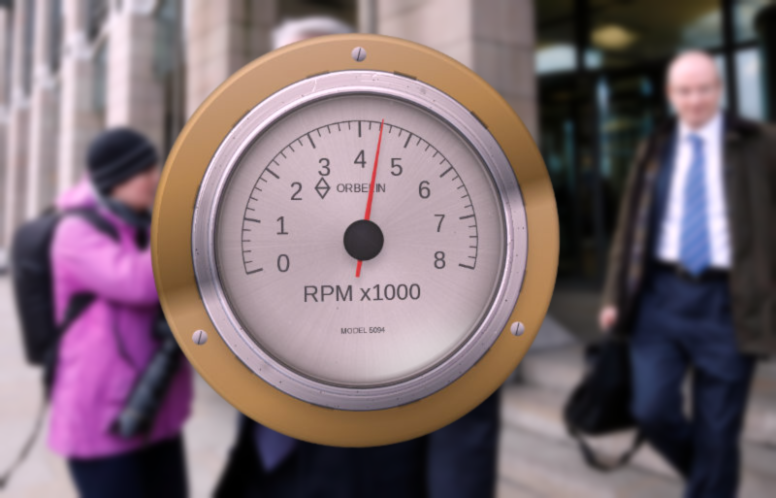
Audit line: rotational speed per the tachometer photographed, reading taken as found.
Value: 4400 rpm
